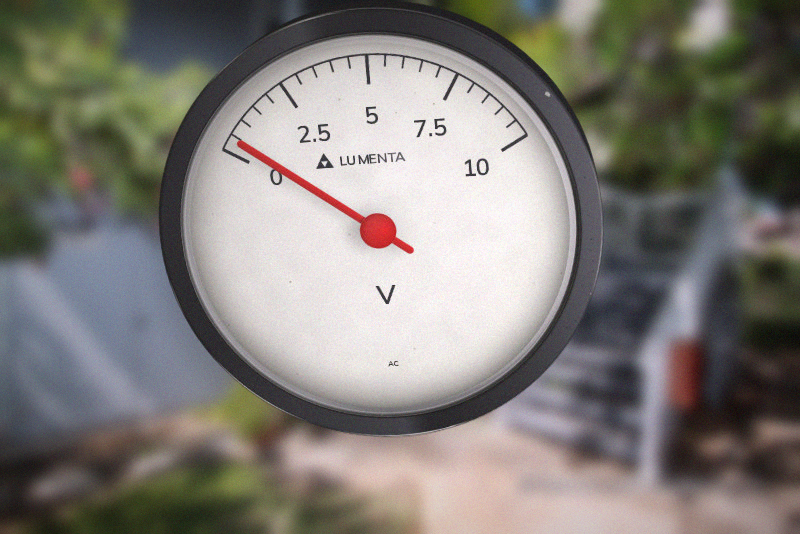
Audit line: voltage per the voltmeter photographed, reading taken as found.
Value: 0.5 V
